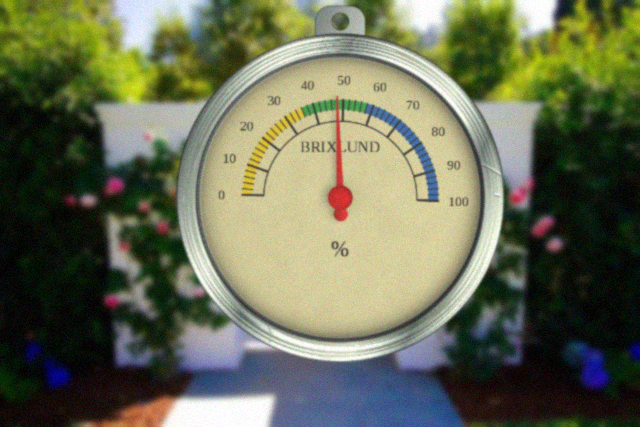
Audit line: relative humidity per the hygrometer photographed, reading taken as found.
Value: 48 %
